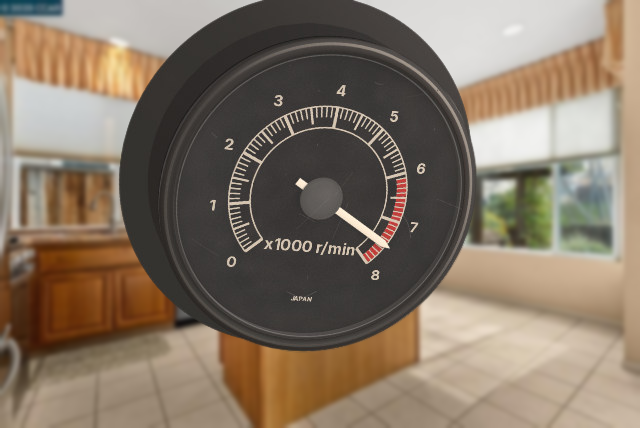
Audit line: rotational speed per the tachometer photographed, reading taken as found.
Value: 7500 rpm
